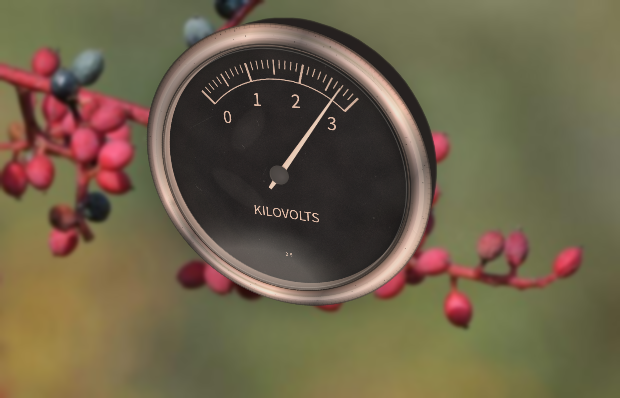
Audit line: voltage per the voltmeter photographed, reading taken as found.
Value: 2.7 kV
